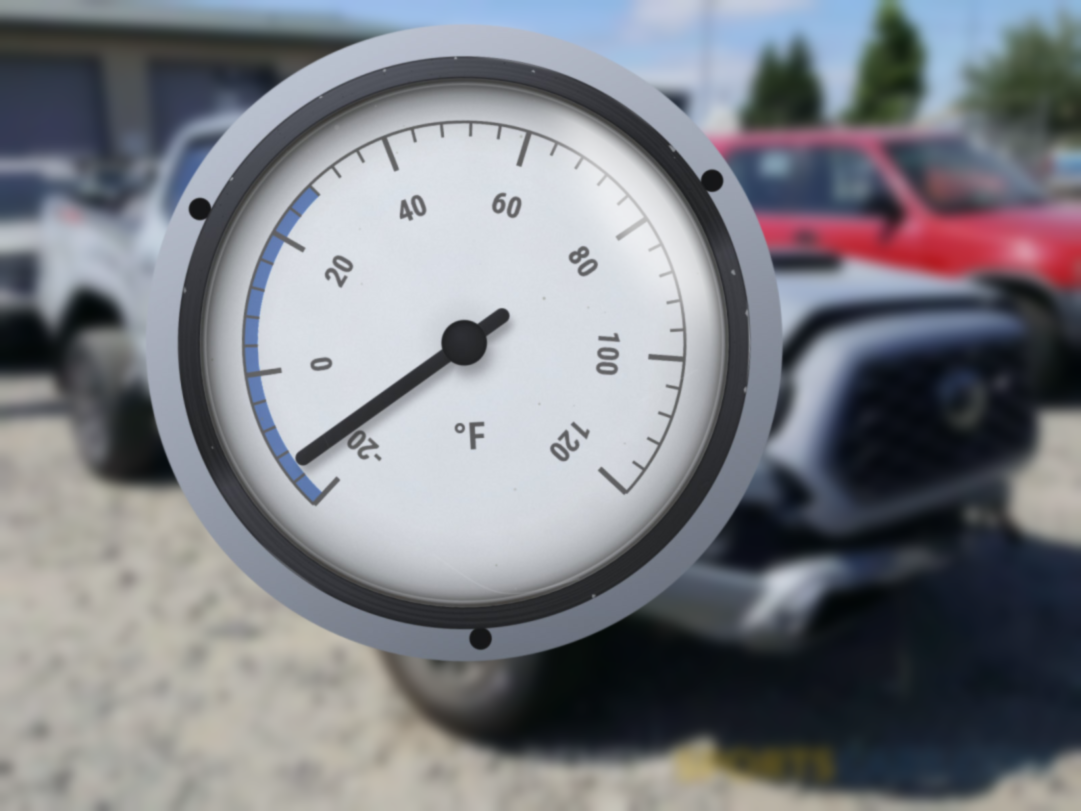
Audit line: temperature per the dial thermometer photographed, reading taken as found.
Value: -14 °F
